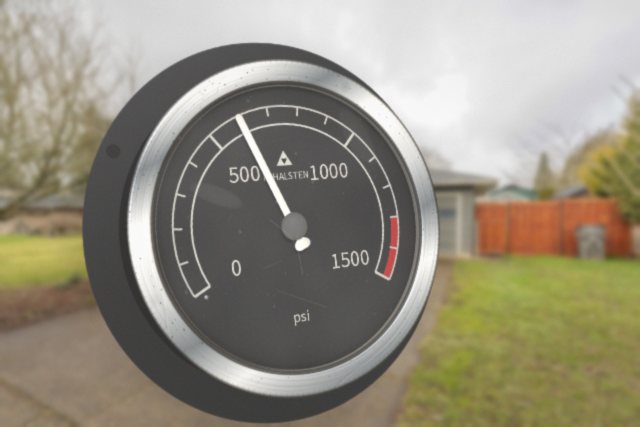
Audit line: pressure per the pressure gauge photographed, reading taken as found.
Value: 600 psi
